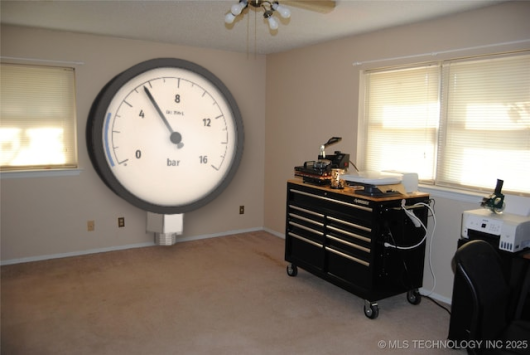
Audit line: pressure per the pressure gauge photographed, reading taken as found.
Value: 5.5 bar
